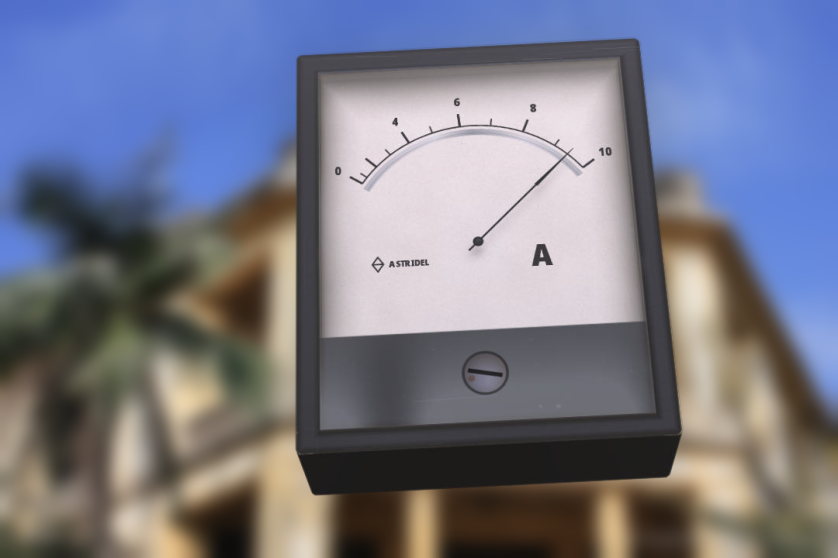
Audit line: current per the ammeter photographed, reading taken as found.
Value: 9.5 A
